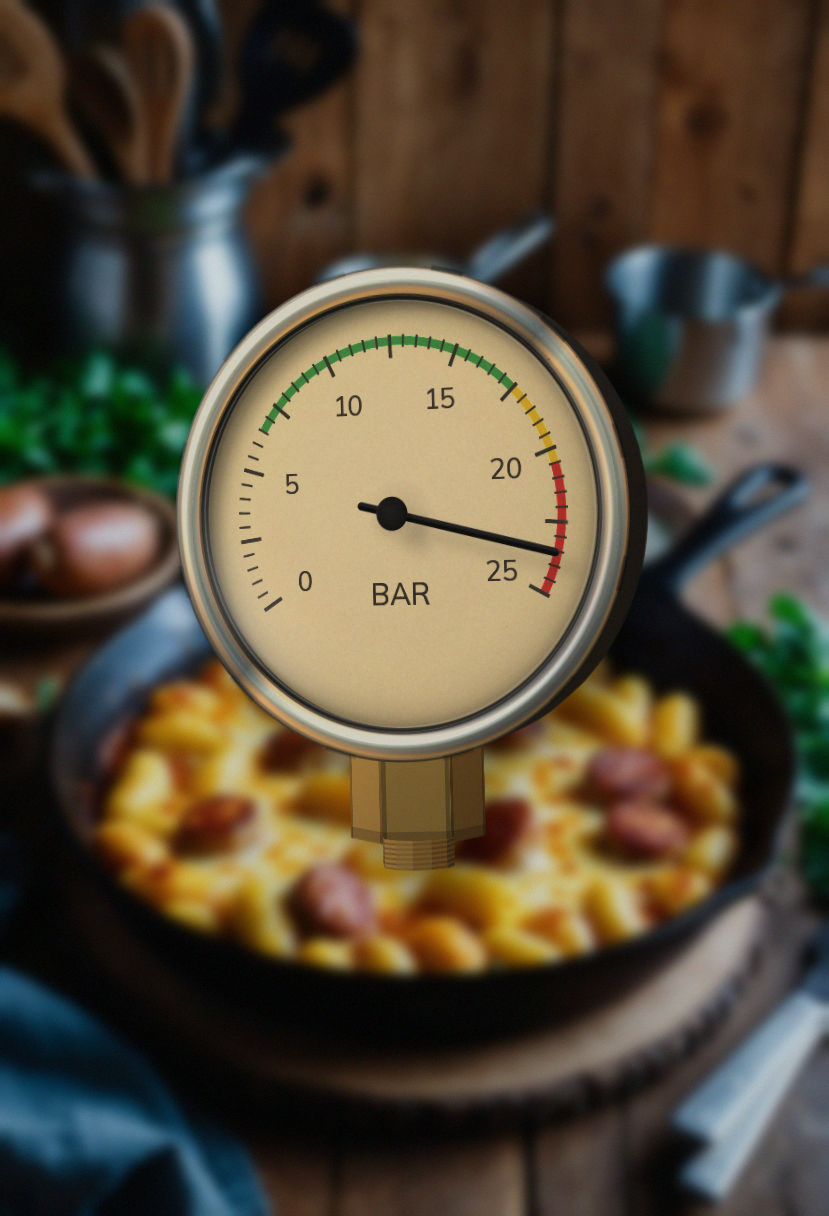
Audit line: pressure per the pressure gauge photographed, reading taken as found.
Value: 23.5 bar
